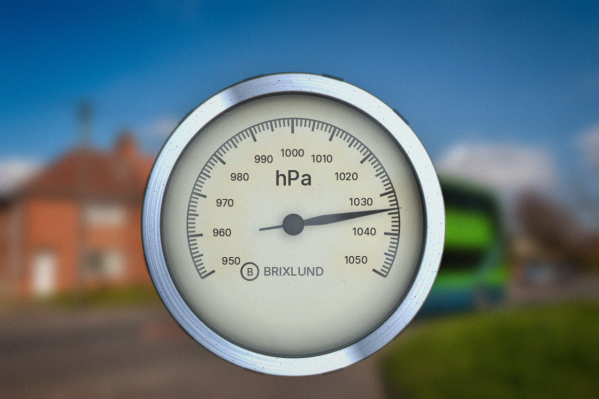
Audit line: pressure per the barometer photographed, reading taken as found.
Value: 1034 hPa
